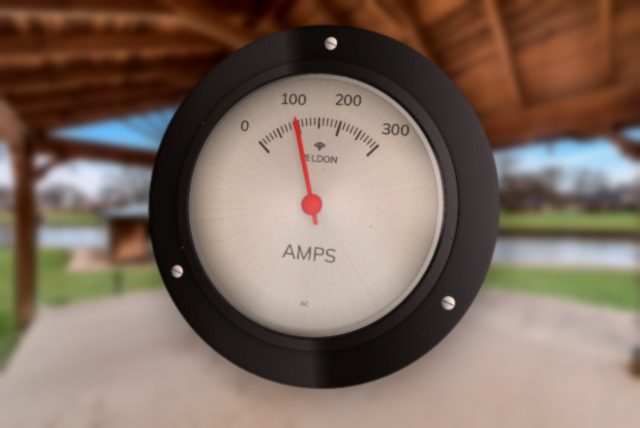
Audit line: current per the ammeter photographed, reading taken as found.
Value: 100 A
